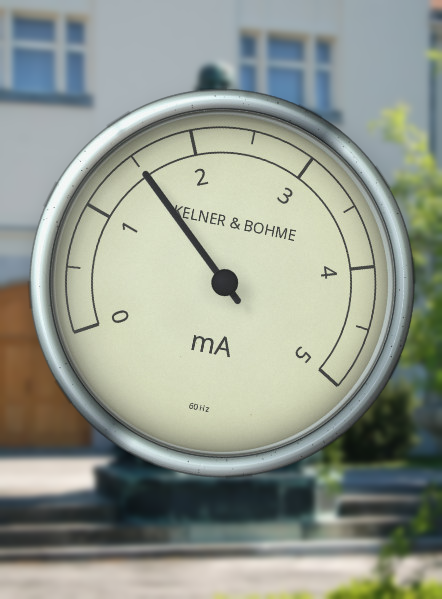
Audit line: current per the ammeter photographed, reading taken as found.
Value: 1.5 mA
